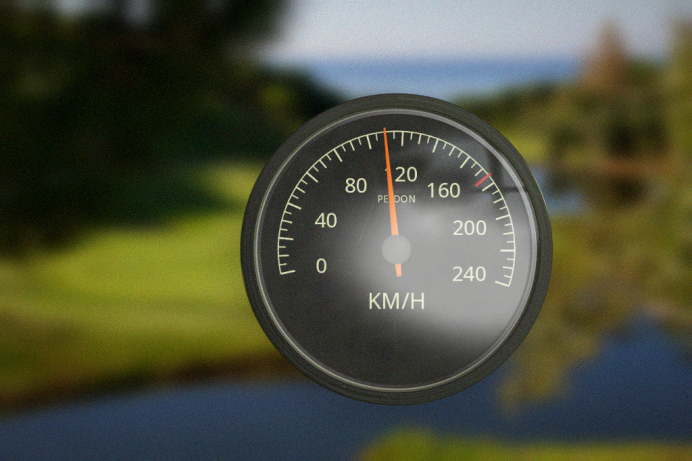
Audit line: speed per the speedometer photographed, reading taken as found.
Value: 110 km/h
